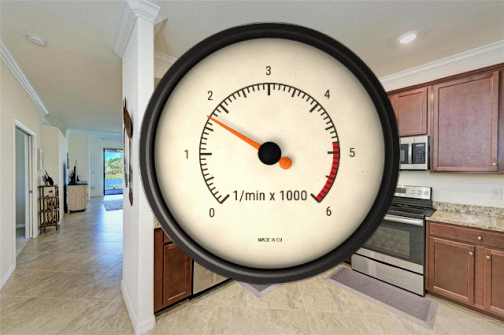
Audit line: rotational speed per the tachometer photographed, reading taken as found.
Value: 1700 rpm
